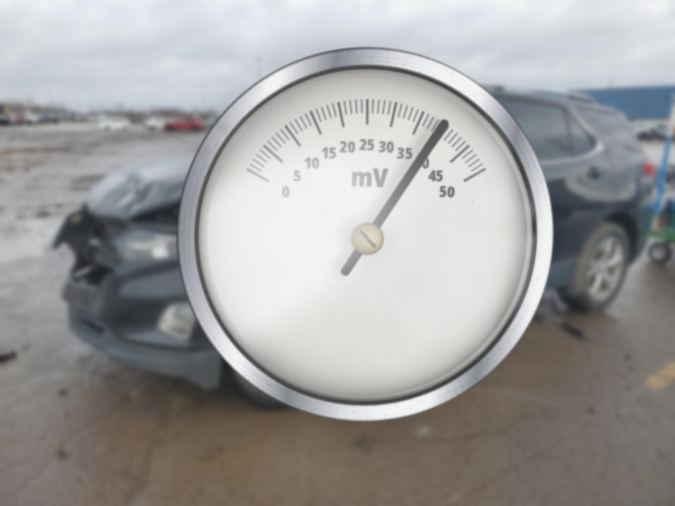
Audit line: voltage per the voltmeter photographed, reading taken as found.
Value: 39 mV
